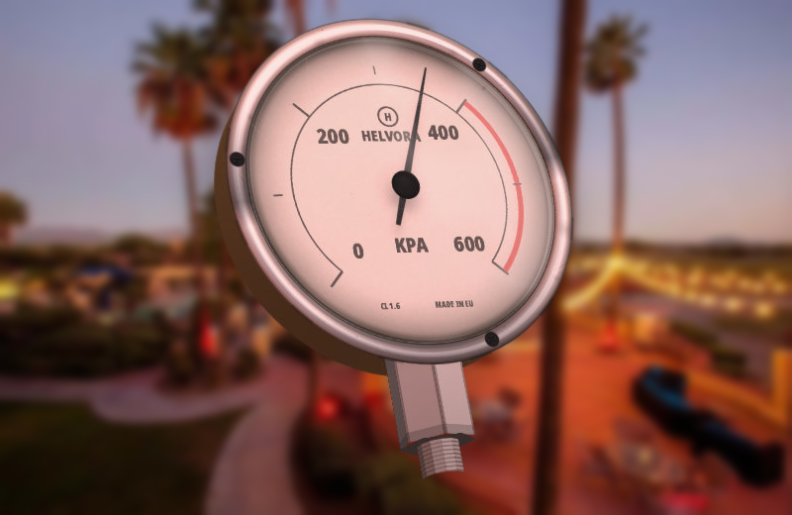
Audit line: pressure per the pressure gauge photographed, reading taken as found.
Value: 350 kPa
